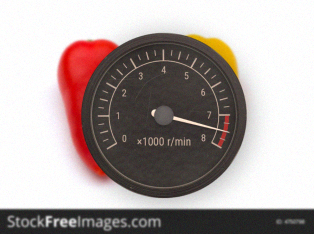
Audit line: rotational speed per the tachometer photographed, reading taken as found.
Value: 7500 rpm
